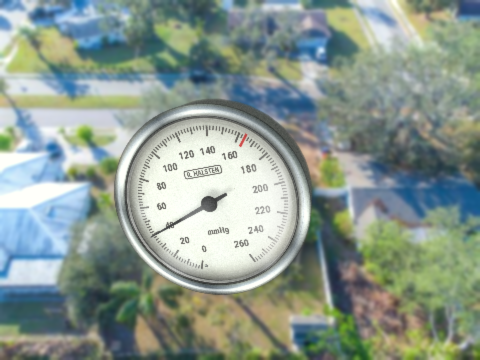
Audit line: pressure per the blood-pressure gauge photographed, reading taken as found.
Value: 40 mmHg
